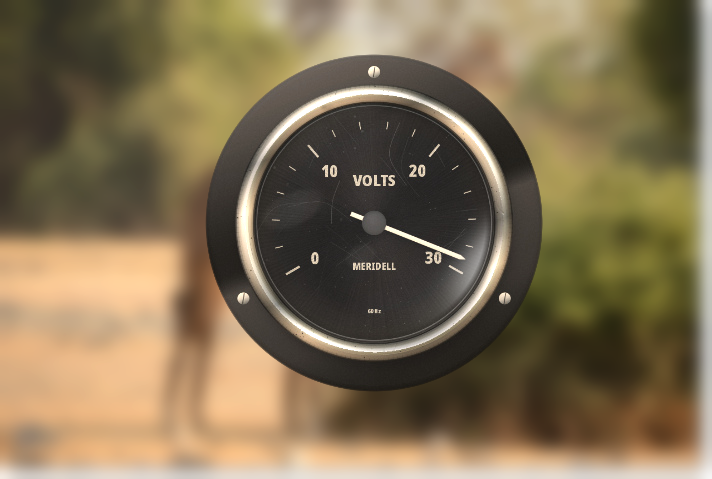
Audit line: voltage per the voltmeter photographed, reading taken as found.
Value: 29 V
